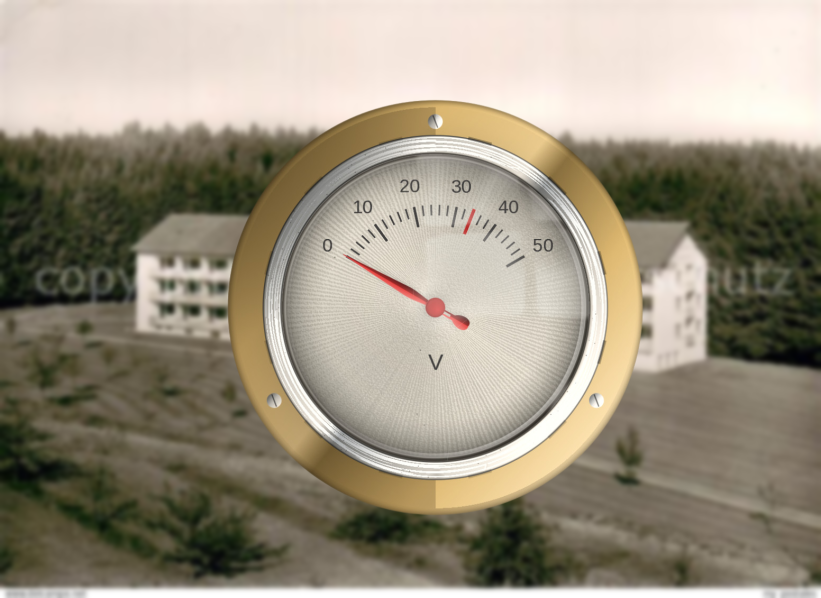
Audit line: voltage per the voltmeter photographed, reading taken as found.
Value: 0 V
